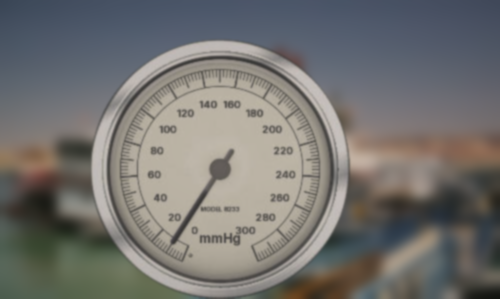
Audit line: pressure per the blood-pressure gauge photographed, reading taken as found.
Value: 10 mmHg
